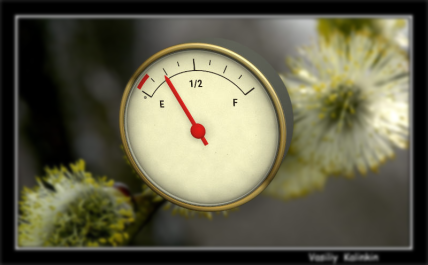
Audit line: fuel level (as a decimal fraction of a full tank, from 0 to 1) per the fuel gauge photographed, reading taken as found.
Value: 0.25
